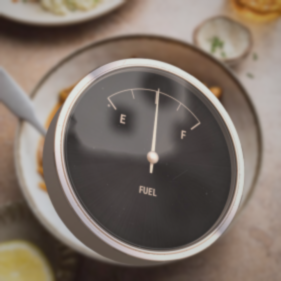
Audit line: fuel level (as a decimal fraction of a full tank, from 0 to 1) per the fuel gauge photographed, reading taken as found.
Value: 0.5
